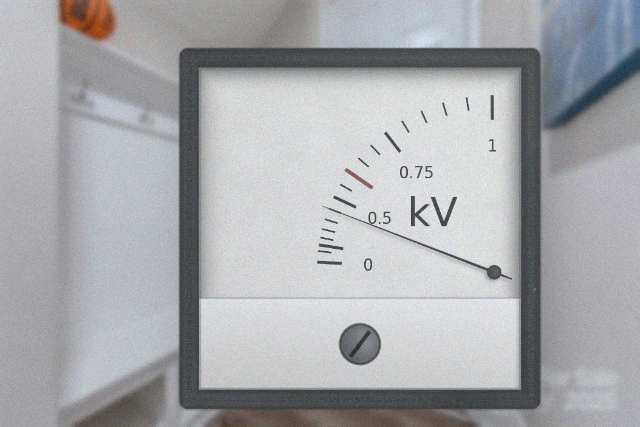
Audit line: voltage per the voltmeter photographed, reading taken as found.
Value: 0.45 kV
